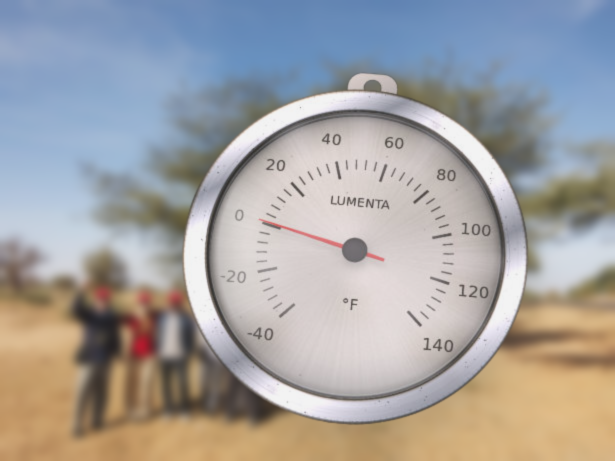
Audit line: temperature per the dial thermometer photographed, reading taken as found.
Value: 0 °F
